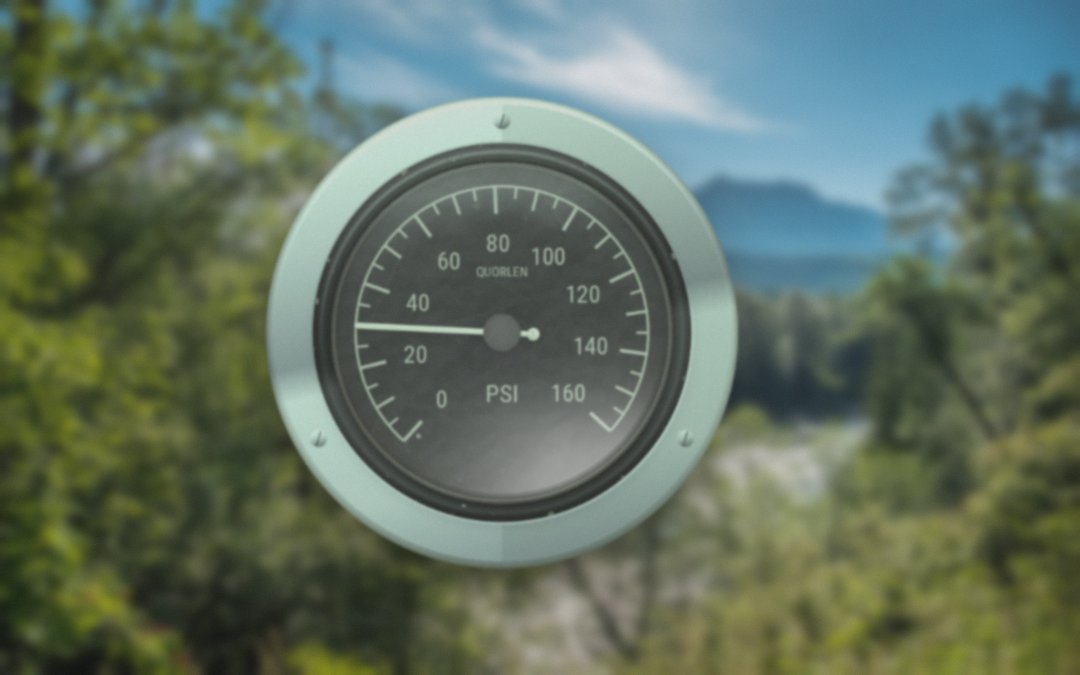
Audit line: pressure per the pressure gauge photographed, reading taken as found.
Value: 30 psi
